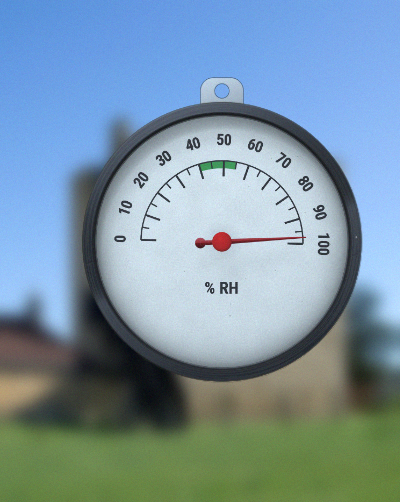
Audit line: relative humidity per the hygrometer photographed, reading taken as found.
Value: 97.5 %
